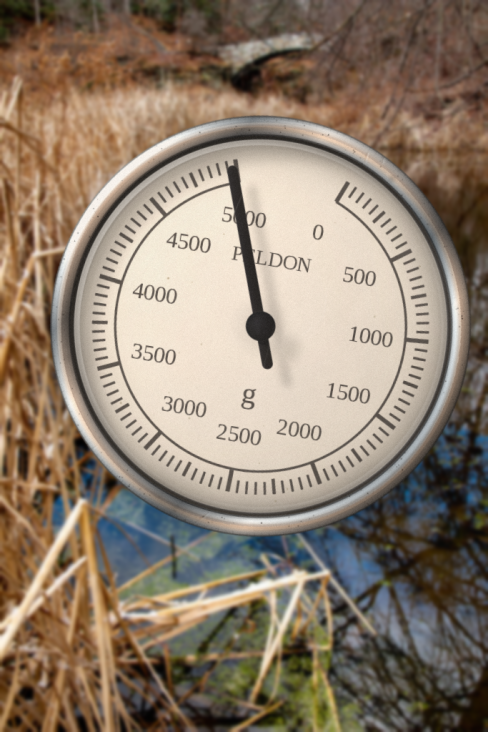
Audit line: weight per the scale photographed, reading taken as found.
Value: 4975 g
